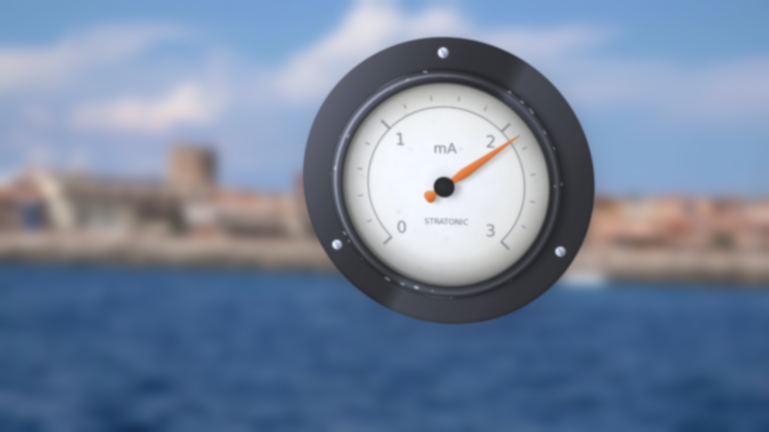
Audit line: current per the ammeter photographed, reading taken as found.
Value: 2.1 mA
